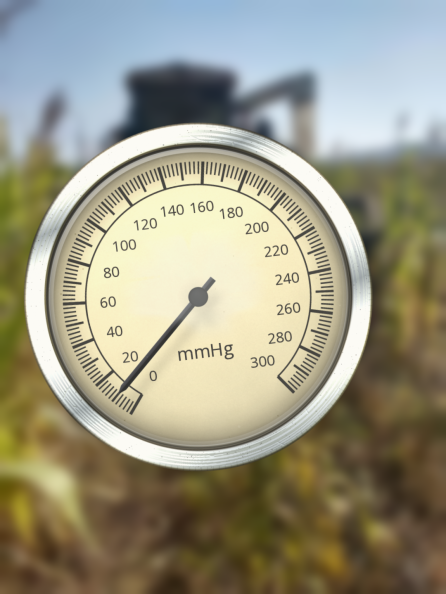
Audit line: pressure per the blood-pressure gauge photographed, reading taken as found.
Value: 10 mmHg
